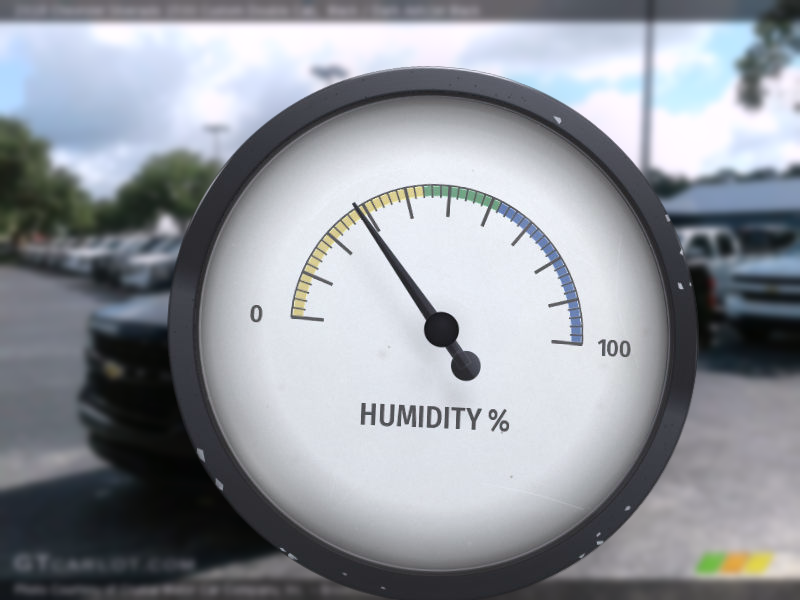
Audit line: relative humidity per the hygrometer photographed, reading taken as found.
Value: 28 %
